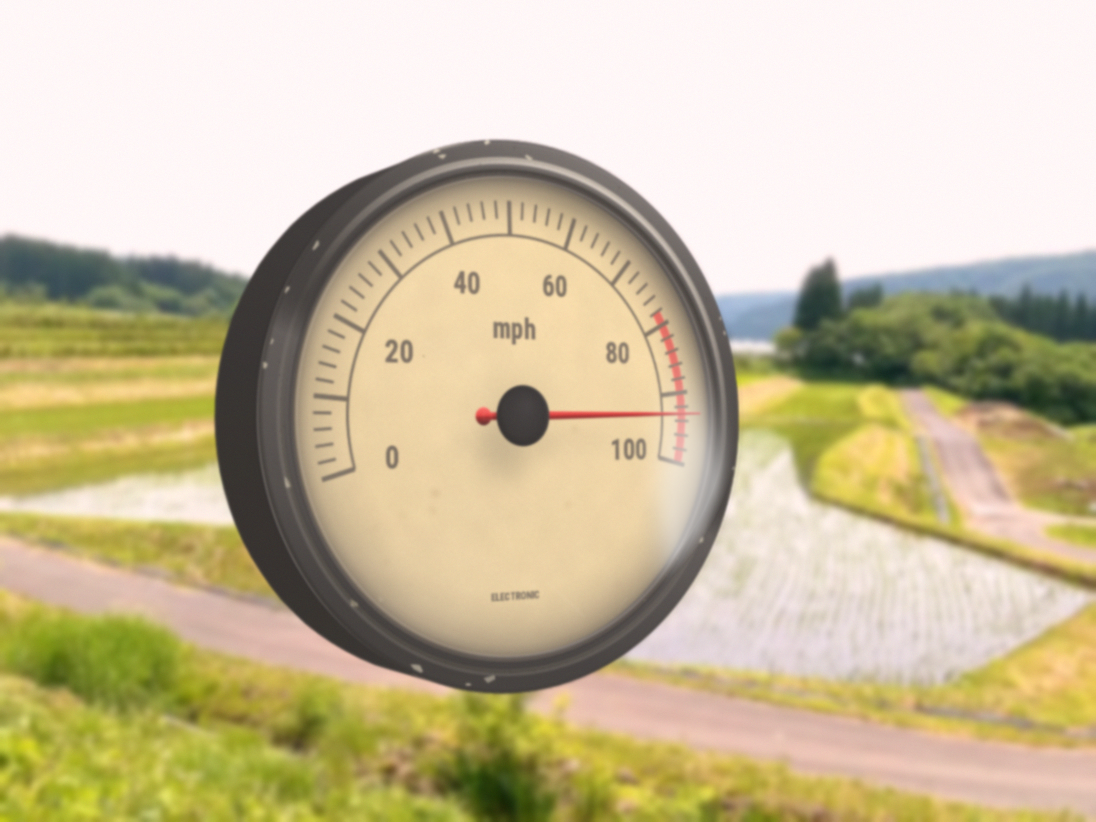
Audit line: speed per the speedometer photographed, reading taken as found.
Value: 93 mph
